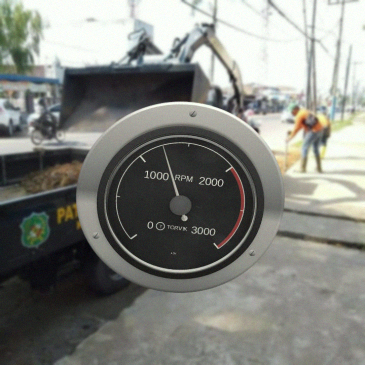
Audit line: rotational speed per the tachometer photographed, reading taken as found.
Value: 1250 rpm
